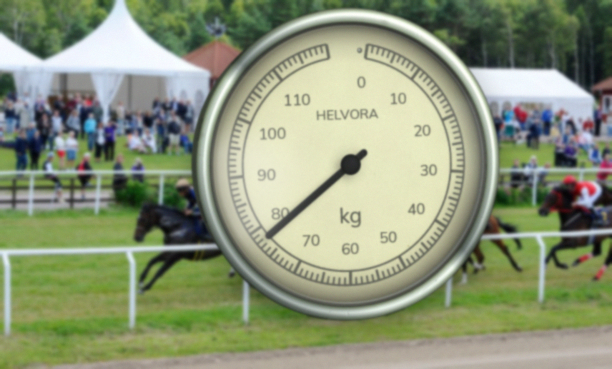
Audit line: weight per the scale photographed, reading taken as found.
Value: 78 kg
